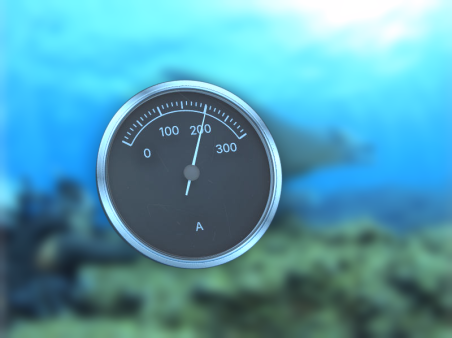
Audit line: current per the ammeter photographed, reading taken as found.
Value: 200 A
